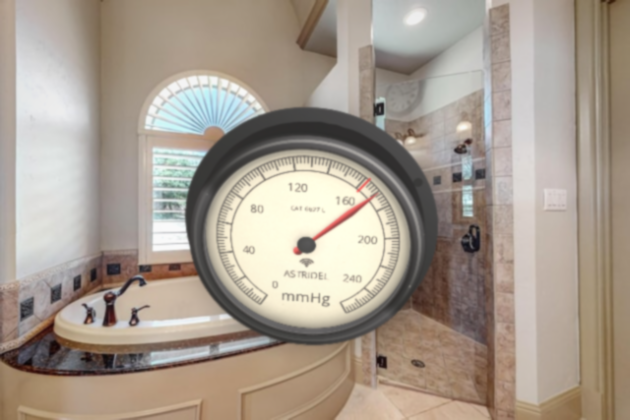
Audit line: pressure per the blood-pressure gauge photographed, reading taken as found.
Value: 170 mmHg
